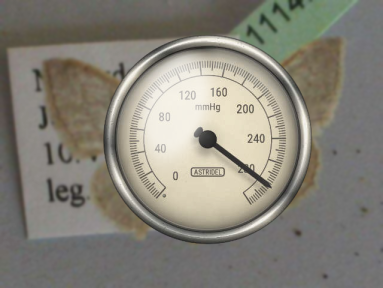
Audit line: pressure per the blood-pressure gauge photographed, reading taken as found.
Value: 280 mmHg
